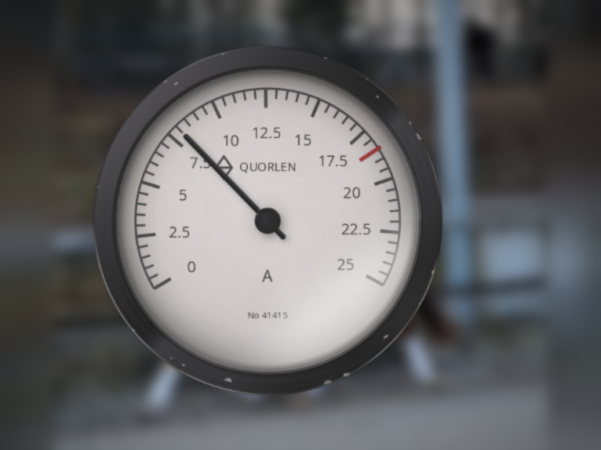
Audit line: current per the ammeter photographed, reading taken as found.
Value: 8 A
